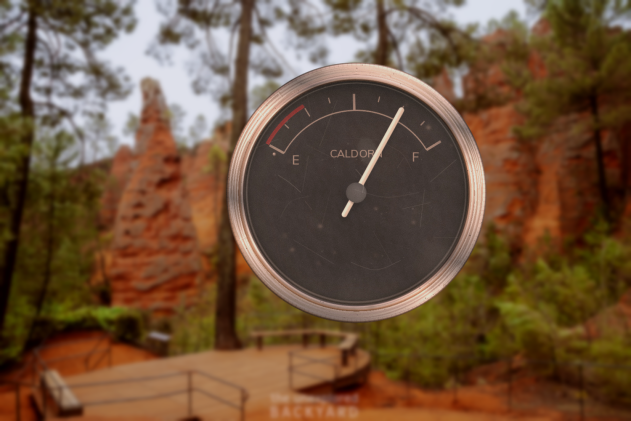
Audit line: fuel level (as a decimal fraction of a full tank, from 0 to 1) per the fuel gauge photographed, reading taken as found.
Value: 0.75
